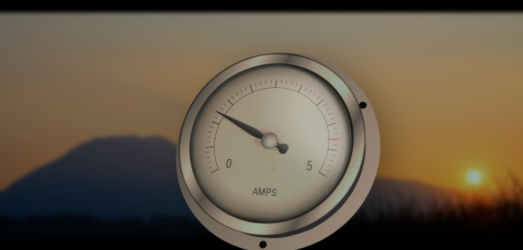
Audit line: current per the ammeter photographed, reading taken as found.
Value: 1.2 A
